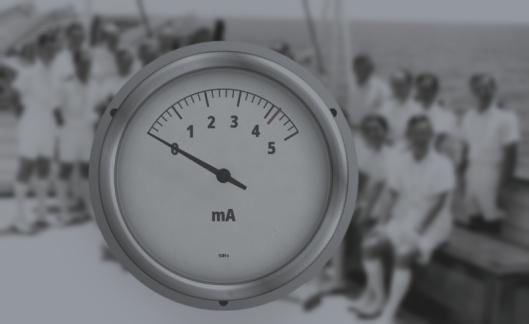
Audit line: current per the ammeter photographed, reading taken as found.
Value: 0 mA
